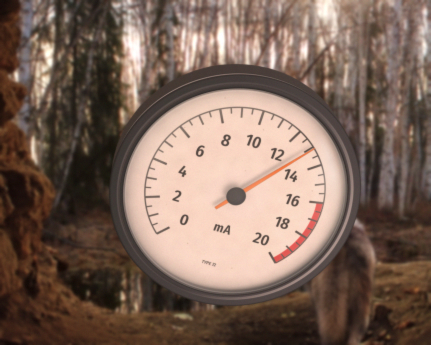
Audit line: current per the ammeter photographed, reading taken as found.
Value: 13 mA
